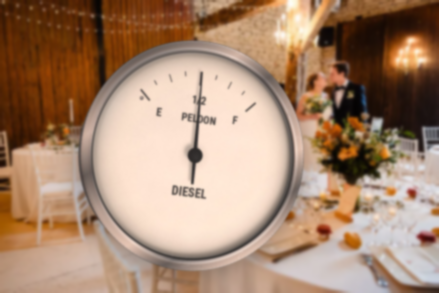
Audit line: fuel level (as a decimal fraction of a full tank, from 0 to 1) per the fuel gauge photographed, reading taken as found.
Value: 0.5
